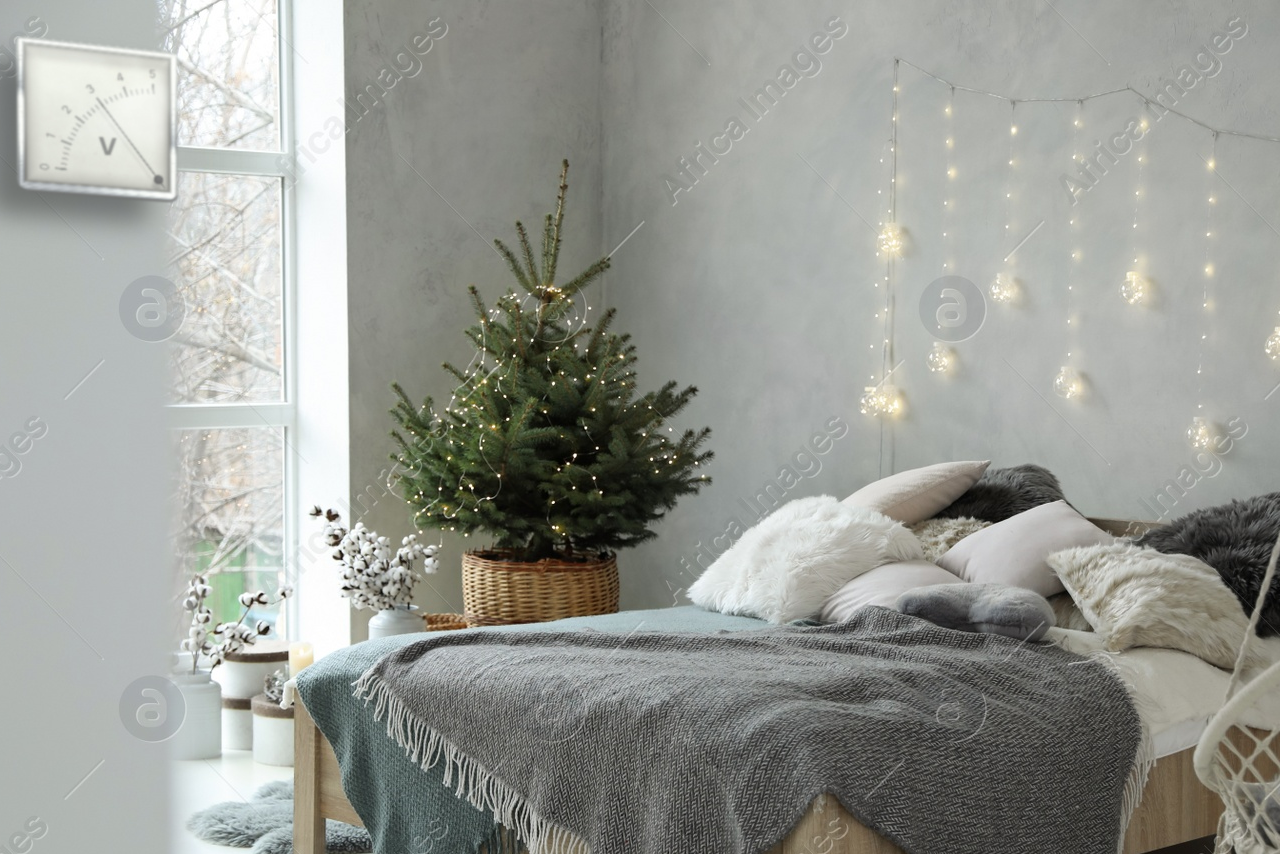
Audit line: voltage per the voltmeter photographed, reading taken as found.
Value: 3 V
